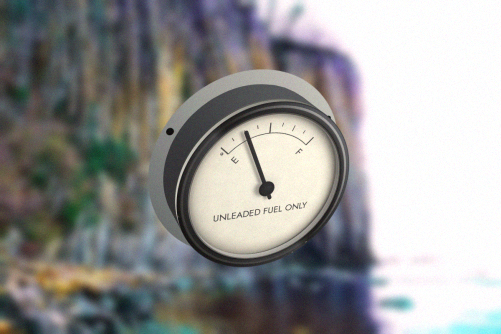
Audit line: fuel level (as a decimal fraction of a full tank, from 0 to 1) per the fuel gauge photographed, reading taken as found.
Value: 0.25
